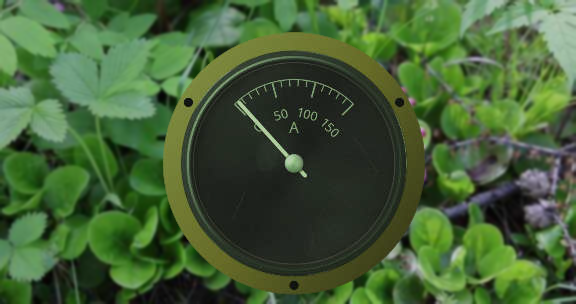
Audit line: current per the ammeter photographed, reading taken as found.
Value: 5 A
